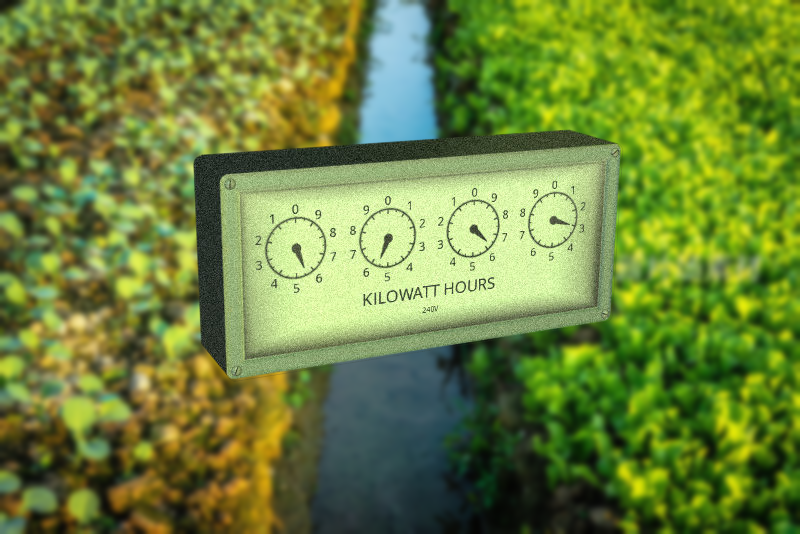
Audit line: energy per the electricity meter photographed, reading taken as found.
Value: 5563 kWh
